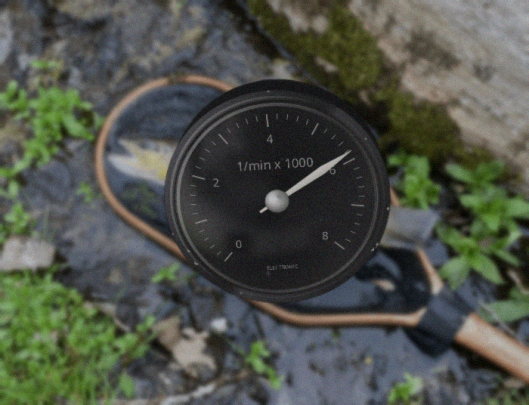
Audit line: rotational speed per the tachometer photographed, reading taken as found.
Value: 5800 rpm
